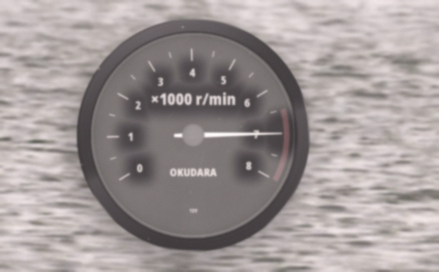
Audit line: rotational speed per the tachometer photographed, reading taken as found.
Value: 7000 rpm
